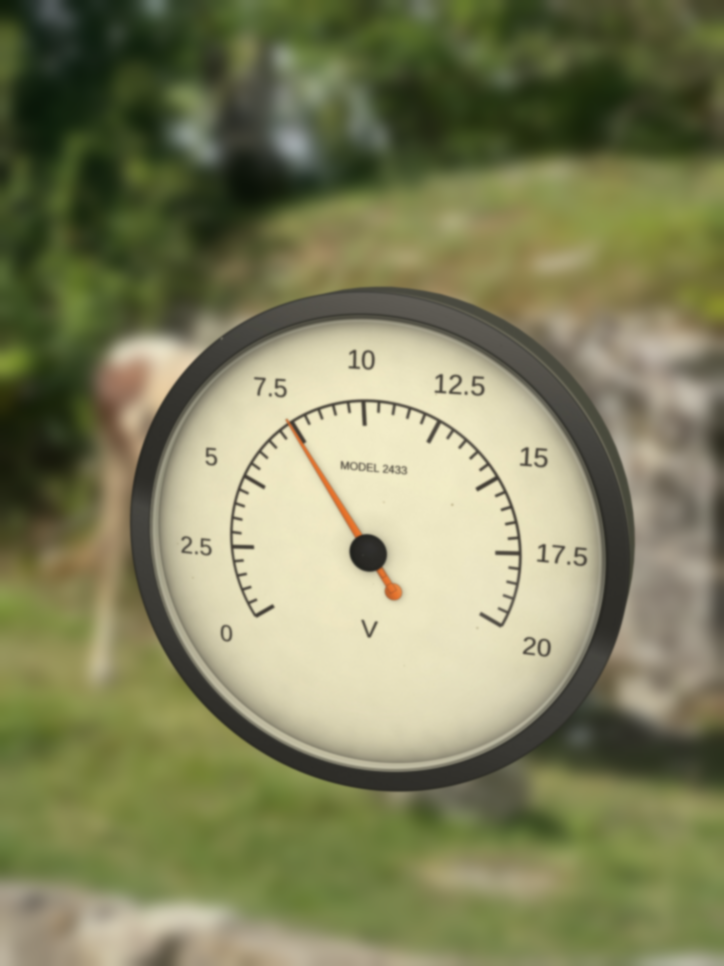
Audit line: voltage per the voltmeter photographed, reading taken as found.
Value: 7.5 V
